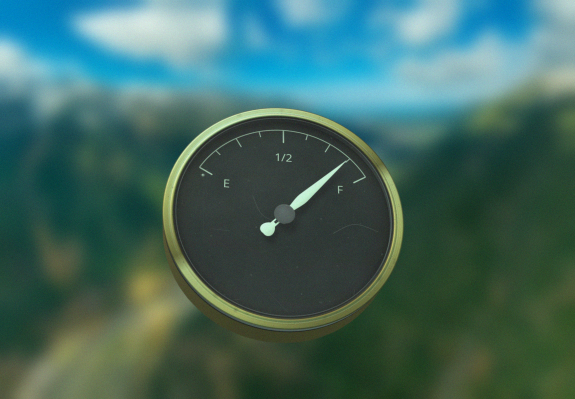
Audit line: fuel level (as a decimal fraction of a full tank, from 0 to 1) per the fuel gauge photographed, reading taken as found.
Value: 0.875
